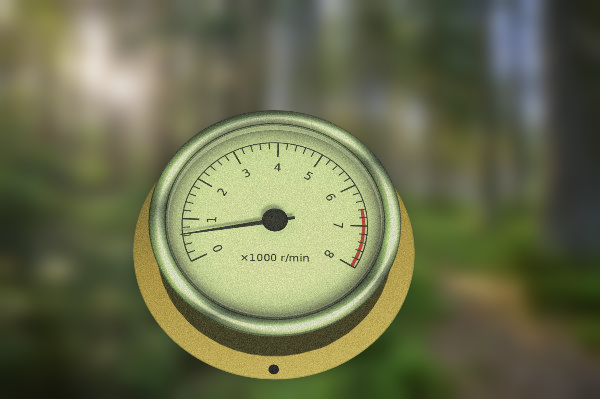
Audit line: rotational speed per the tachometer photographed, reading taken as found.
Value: 600 rpm
